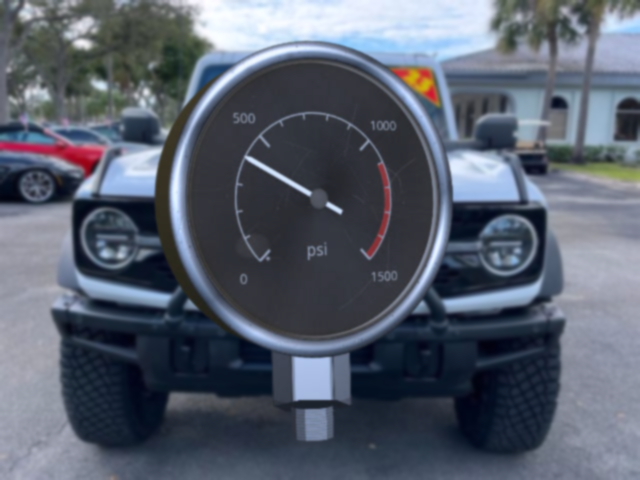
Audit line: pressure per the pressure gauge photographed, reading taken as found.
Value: 400 psi
